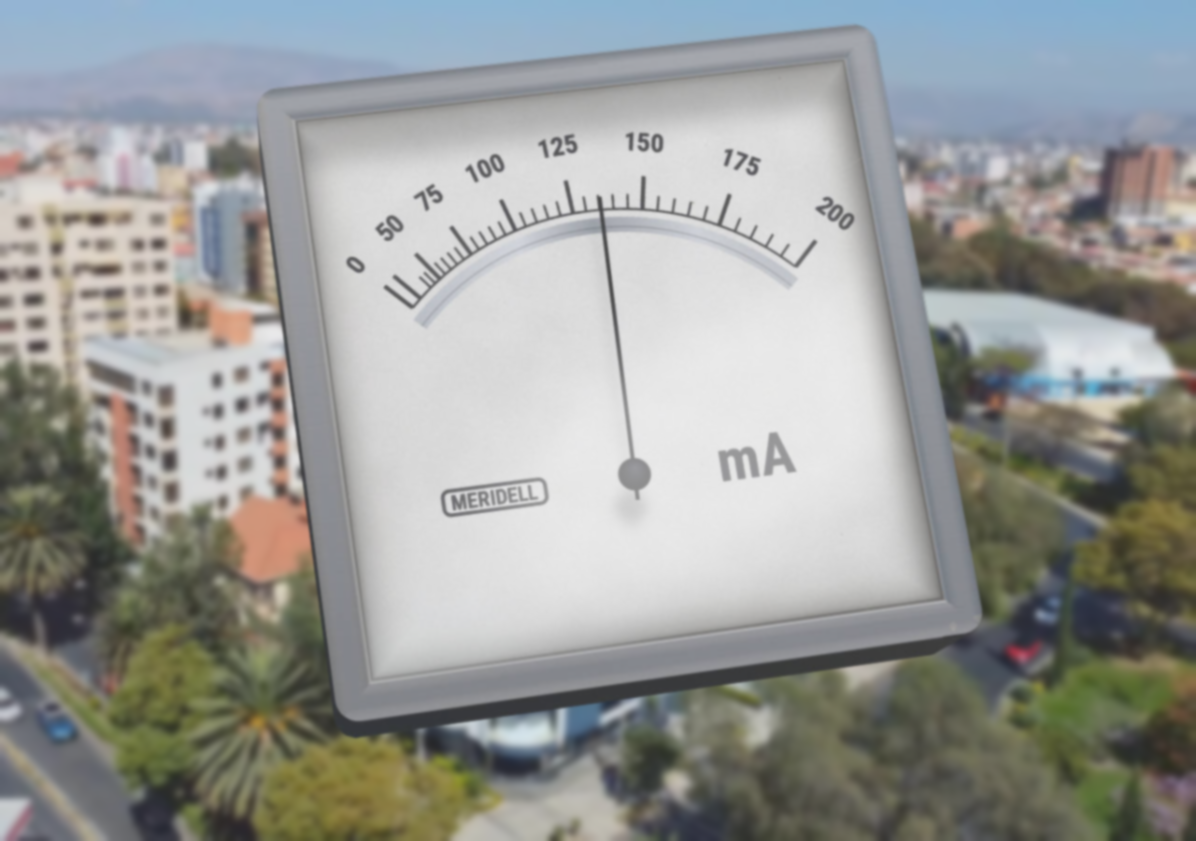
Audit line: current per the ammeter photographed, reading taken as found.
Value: 135 mA
